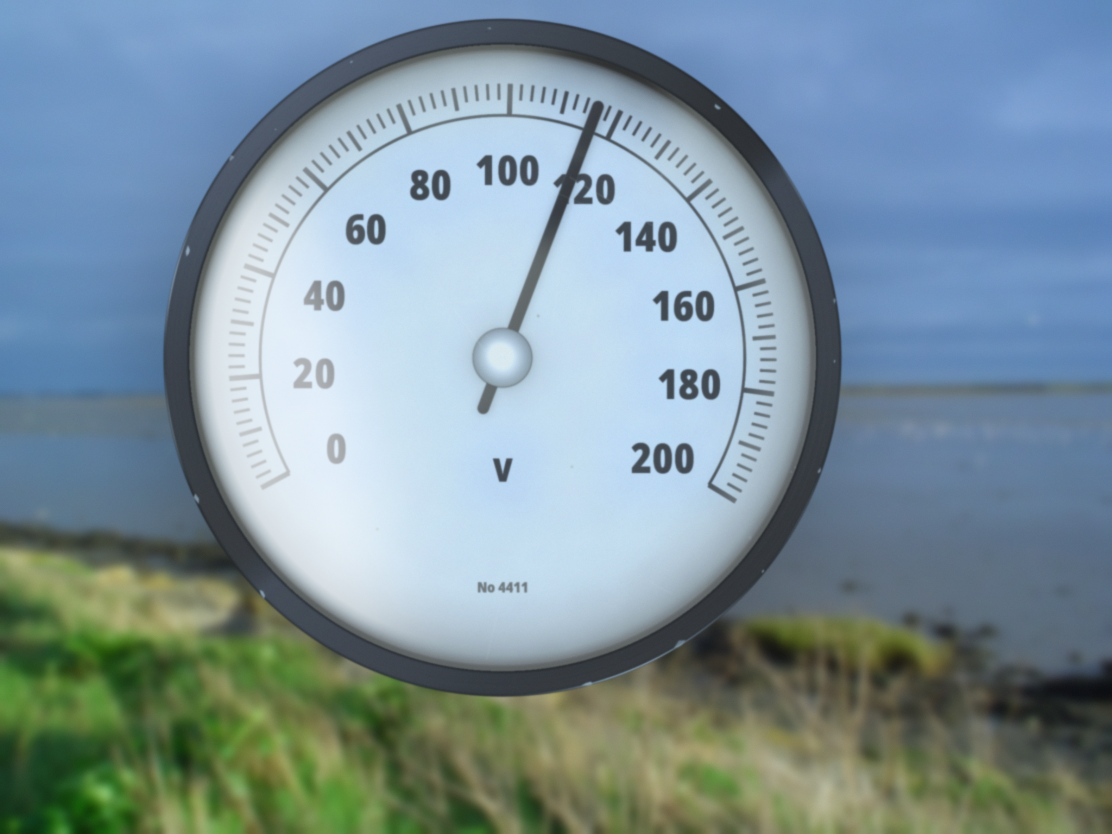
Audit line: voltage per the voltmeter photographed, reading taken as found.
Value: 116 V
